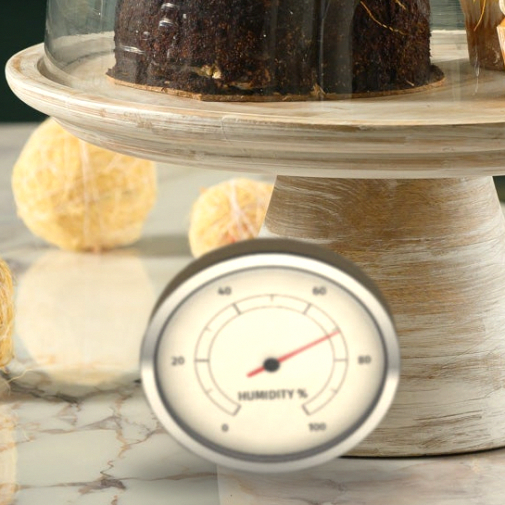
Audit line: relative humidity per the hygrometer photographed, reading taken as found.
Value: 70 %
